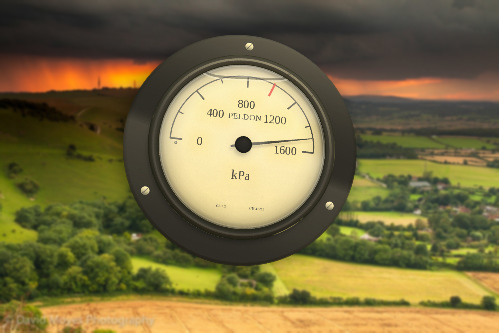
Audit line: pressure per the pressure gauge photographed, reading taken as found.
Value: 1500 kPa
